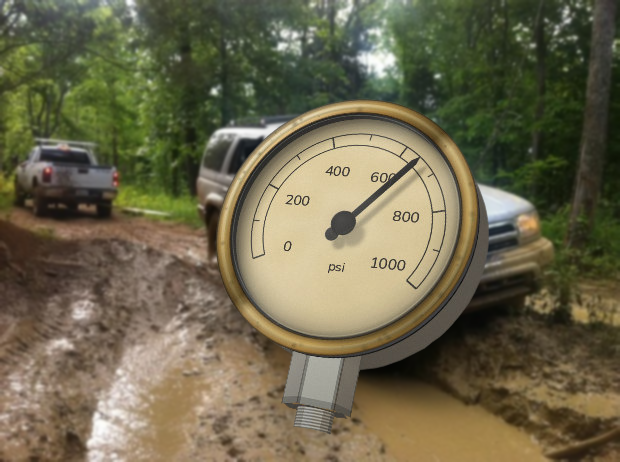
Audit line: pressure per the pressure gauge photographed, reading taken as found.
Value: 650 psi
